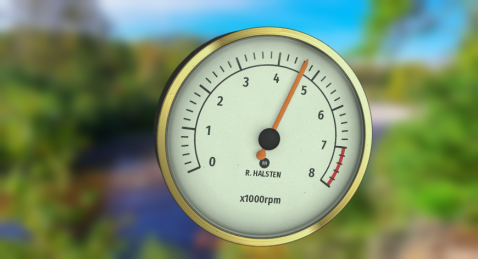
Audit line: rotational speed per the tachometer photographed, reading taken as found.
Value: 4600 rpm
